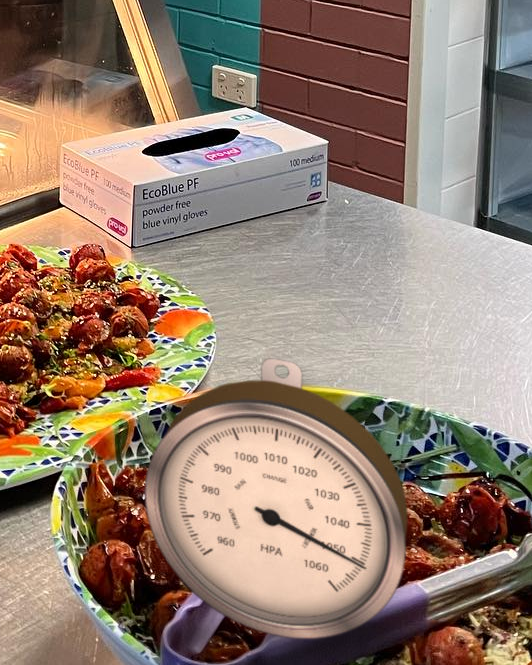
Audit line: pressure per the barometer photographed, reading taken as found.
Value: 1050 hPa
